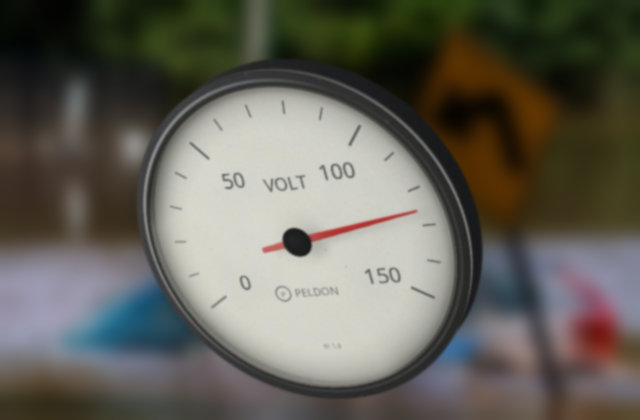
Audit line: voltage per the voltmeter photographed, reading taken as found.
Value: 125 V
